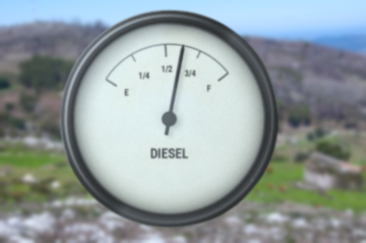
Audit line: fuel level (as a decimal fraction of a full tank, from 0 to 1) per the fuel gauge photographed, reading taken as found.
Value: 0.625
